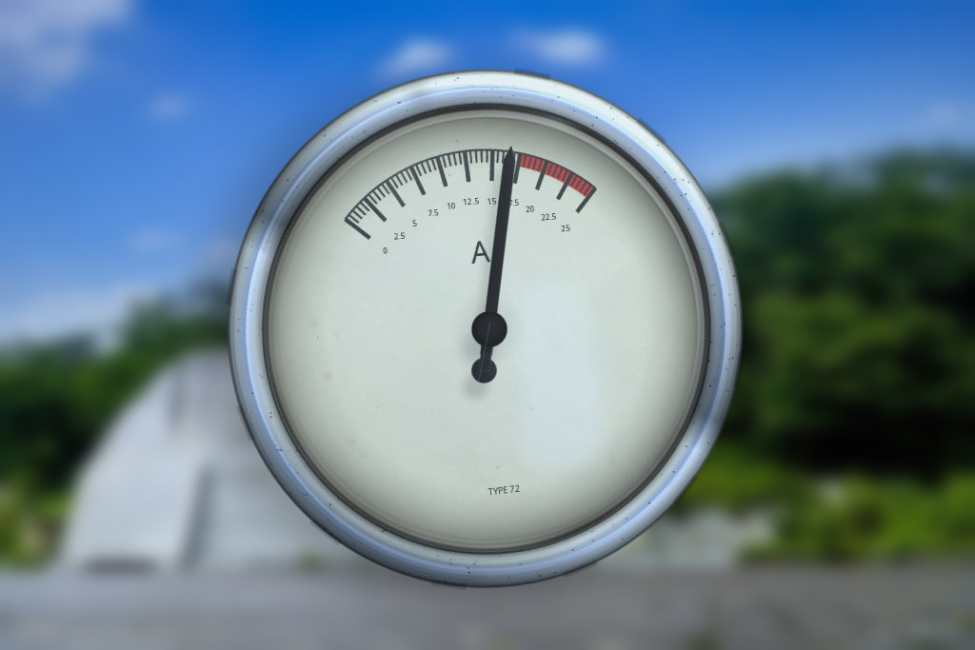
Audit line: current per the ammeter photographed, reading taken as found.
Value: 16.5 A
